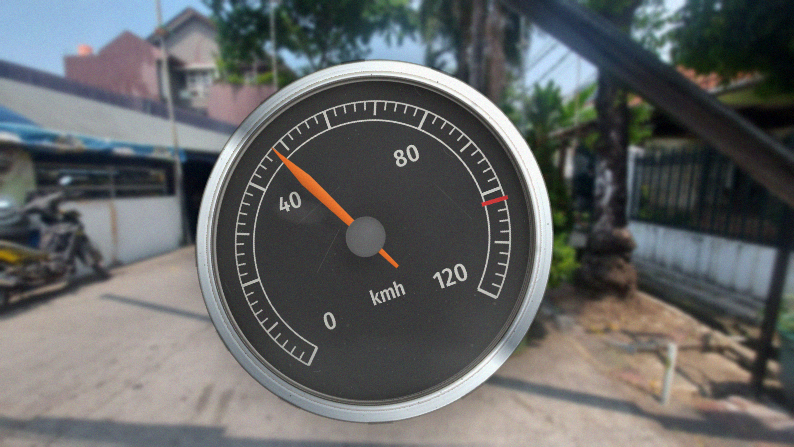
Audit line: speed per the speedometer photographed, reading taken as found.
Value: 48 km/h
